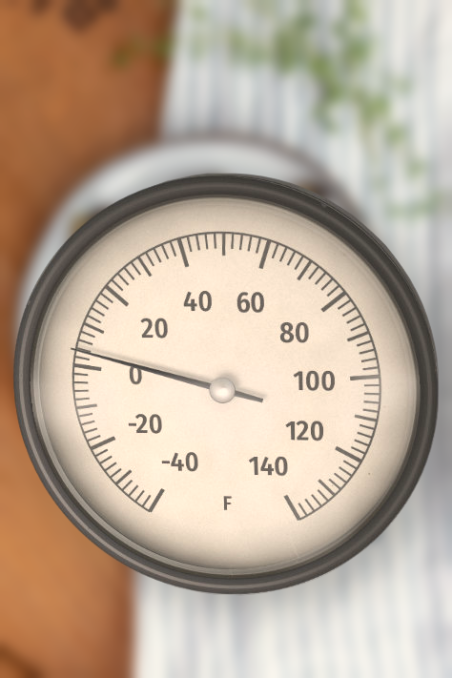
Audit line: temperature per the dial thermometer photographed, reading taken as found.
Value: 4 °F
